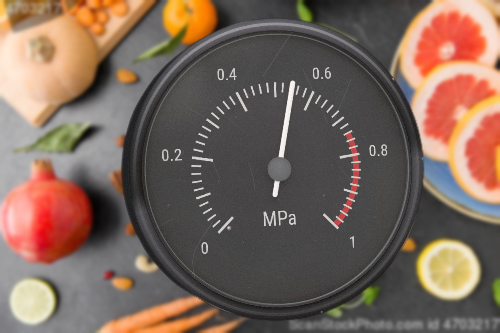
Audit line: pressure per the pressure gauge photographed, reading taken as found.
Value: 0.54 MPa
